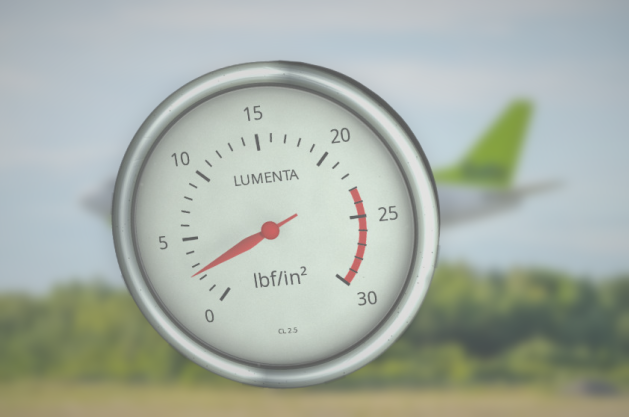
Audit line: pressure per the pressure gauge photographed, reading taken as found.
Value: 2.5 psi
